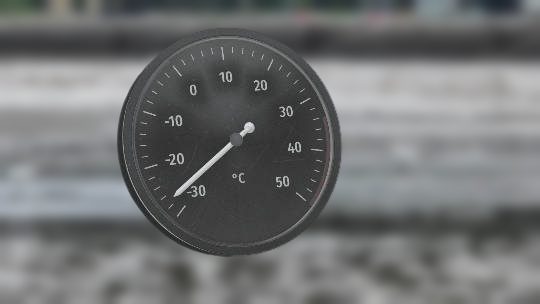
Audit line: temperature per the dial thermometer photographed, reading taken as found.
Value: -27 °C
